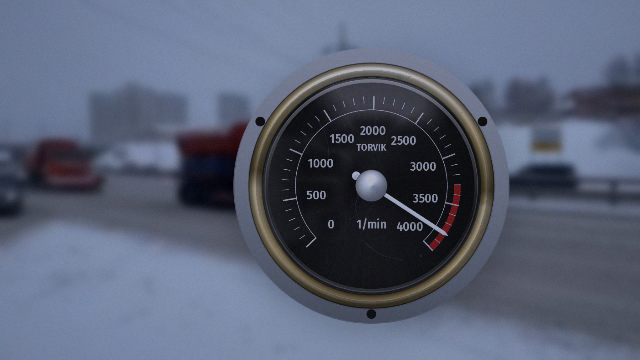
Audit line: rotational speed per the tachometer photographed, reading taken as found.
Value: 3800 rpm
